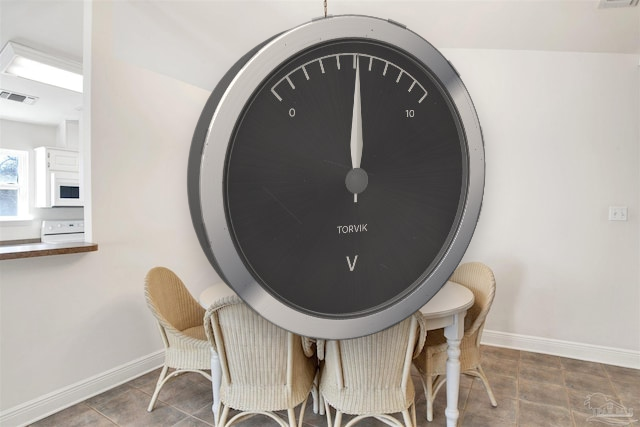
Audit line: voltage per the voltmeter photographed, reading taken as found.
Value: 5 V
